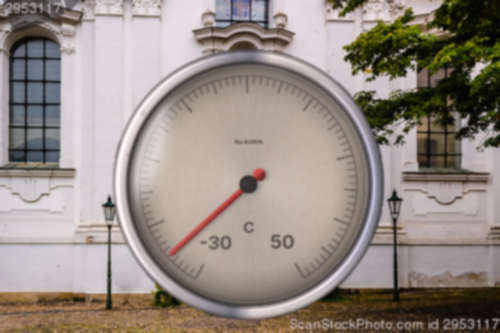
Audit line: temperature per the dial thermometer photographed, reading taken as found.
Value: -25 °C
